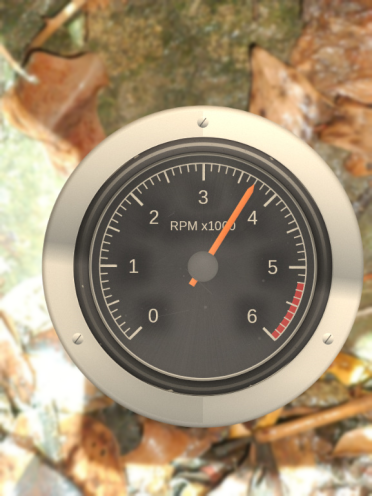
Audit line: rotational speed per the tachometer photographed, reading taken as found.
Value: 3700 rpm
